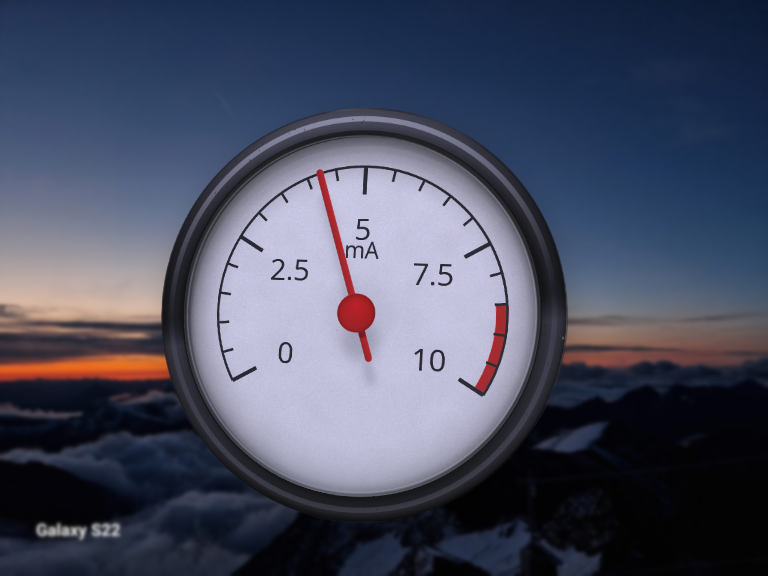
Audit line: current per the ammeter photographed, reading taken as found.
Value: 4.25 mA
